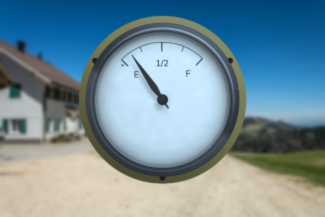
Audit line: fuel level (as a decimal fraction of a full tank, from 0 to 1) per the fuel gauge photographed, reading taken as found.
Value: 0.125
